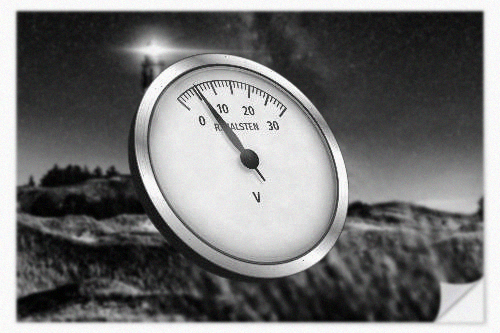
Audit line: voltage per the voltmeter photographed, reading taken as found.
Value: 5 V
